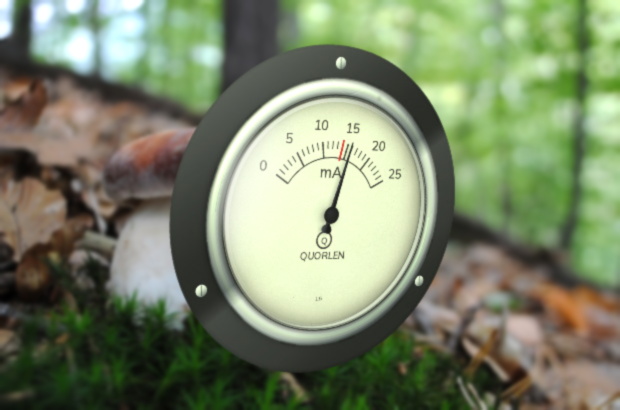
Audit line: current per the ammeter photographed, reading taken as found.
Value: 15 mA
